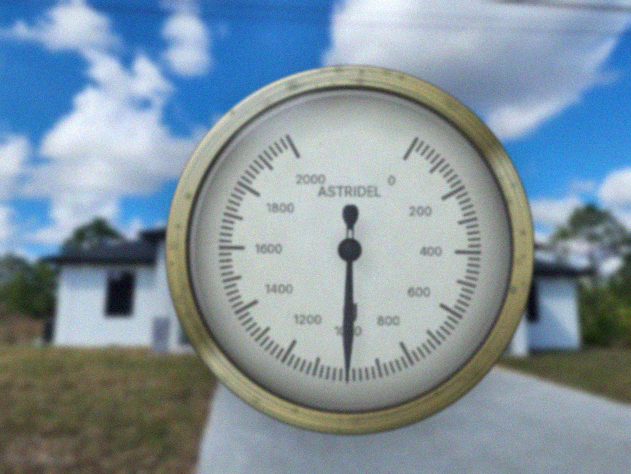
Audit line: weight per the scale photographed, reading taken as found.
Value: 1000 g
